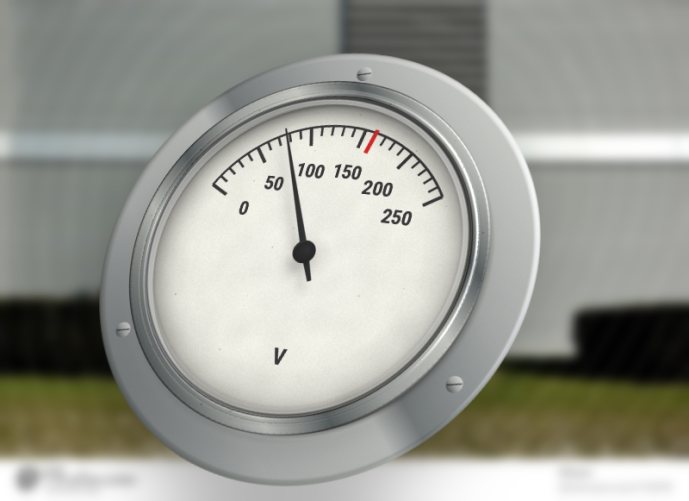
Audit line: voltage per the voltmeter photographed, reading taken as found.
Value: 80 V
